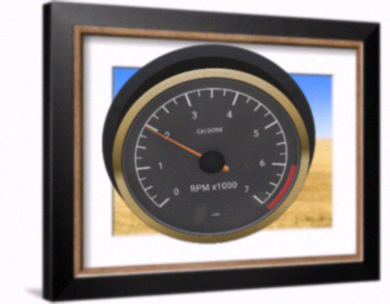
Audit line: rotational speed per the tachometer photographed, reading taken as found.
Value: 2000 rpm
